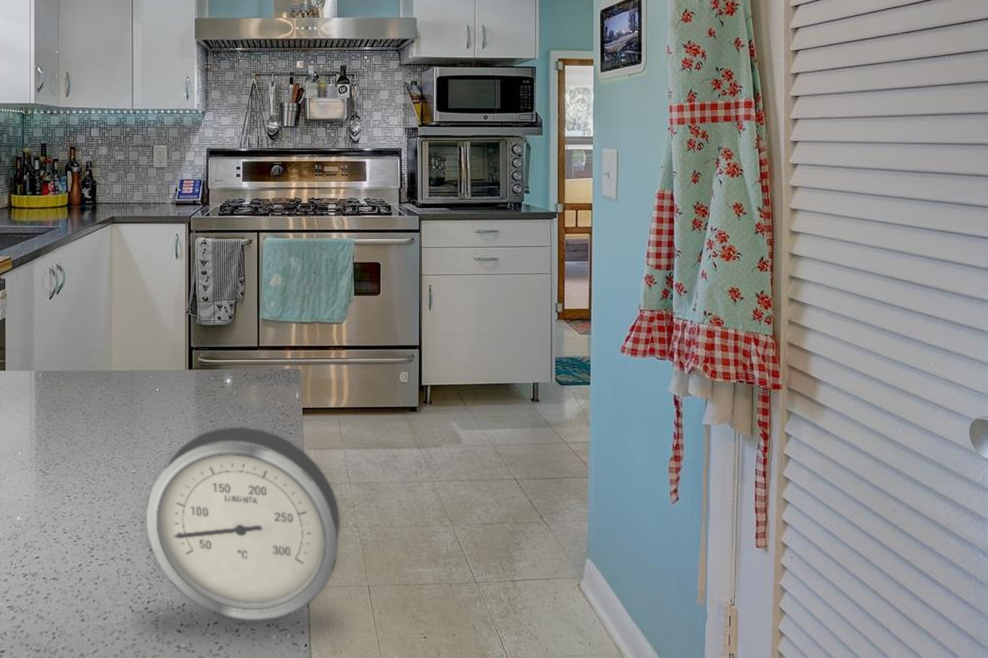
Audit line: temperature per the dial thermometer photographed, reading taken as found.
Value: 70 °C
